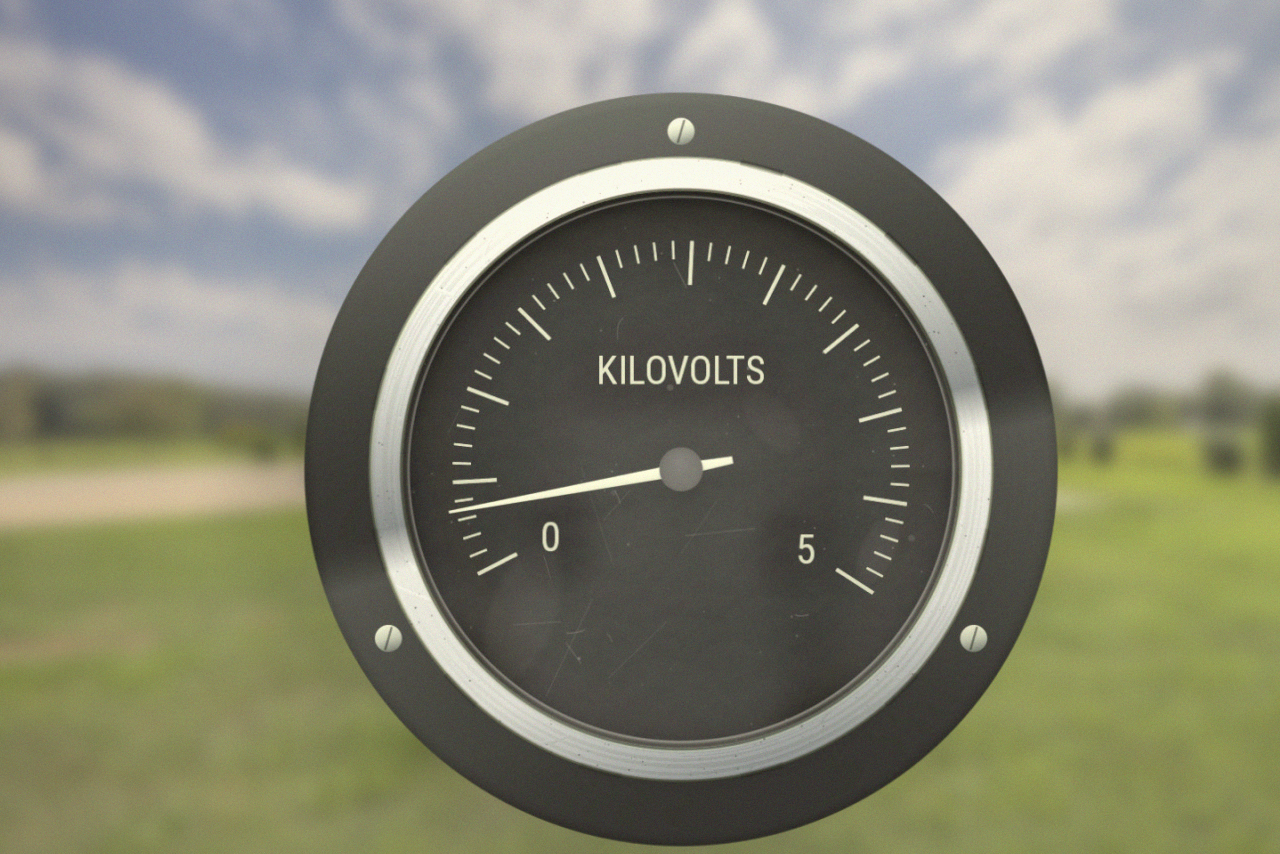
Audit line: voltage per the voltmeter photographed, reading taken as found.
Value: 0.35 kV
